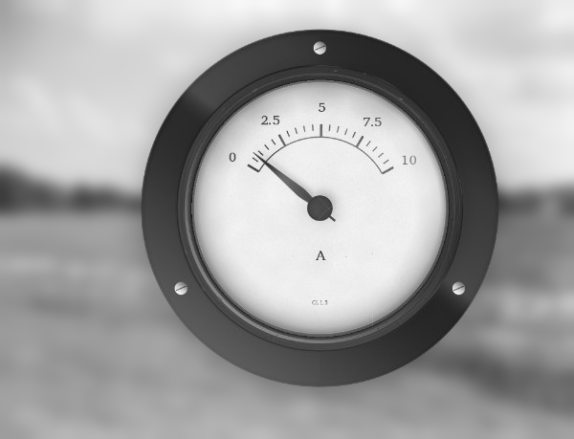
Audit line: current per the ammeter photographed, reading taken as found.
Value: 0.75 A
